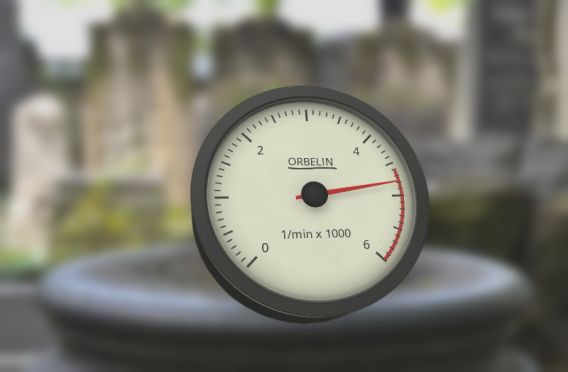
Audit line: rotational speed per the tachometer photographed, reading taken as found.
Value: 4800 rpm
